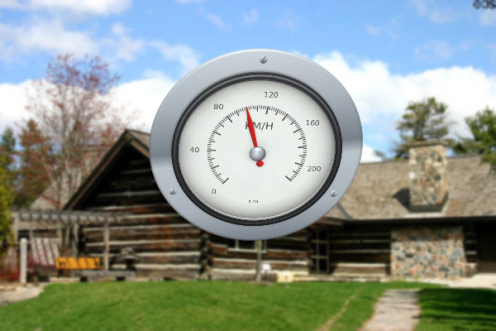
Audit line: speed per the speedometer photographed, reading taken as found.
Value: 100 km/h
